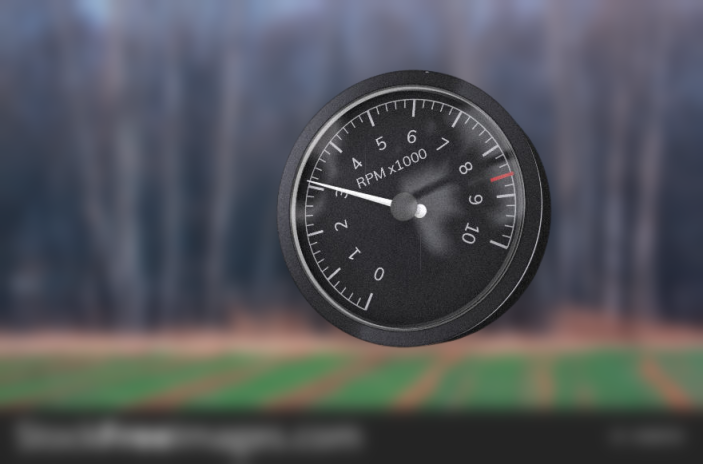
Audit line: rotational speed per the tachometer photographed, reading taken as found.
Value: 3100 rpm
